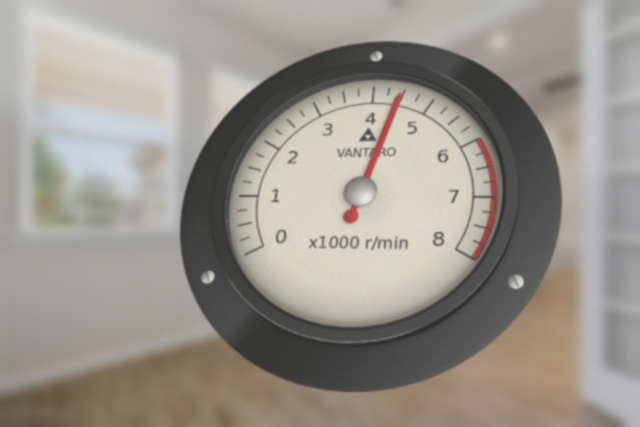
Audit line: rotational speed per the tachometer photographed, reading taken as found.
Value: 4500 rpm
